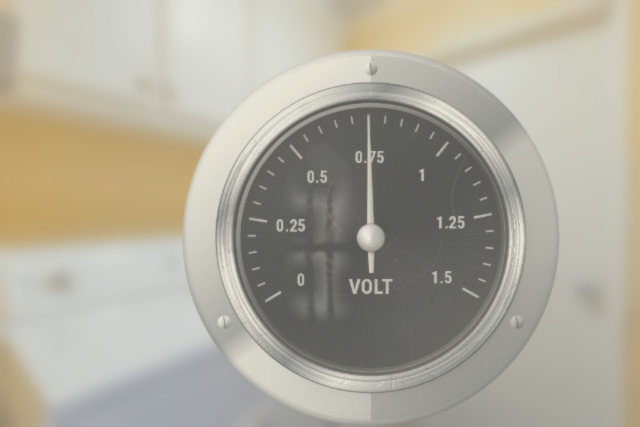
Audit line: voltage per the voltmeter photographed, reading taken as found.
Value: 0.75 V
